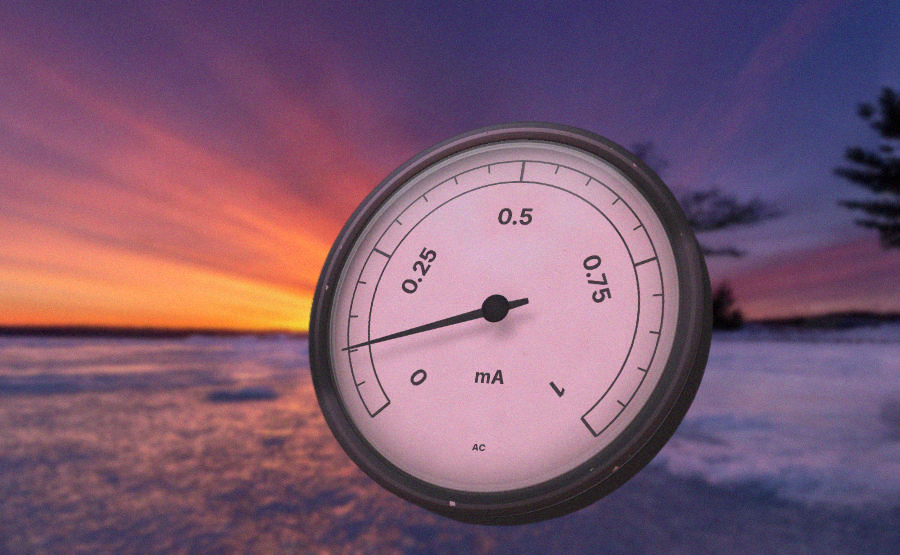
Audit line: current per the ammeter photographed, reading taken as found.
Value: 0.1 mA
